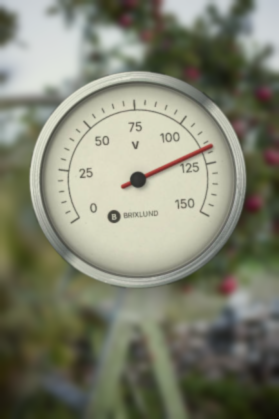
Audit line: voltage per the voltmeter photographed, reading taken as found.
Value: 117.5 V
